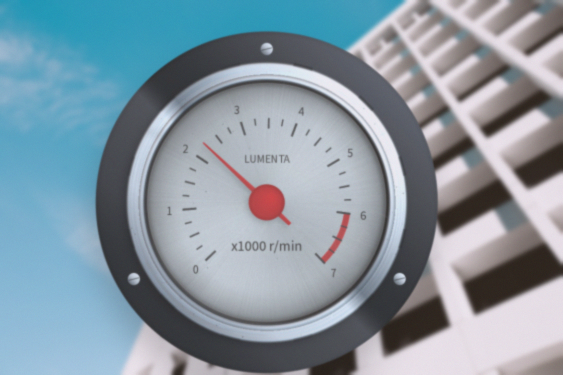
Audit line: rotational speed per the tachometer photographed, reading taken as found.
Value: 2250 rpm
